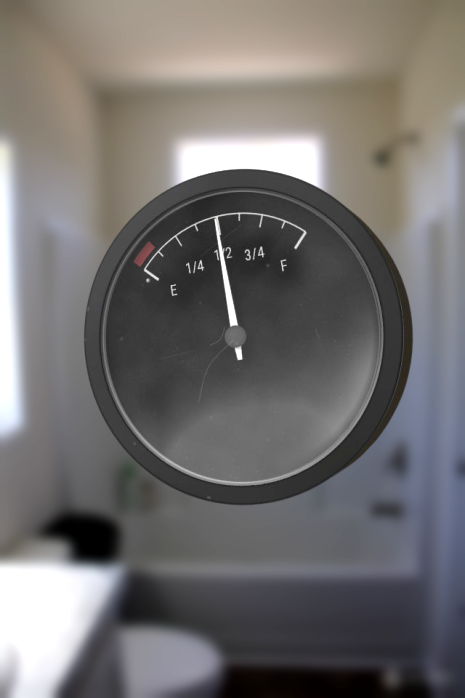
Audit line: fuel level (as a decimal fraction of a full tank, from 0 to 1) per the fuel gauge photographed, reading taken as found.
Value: 0.5
